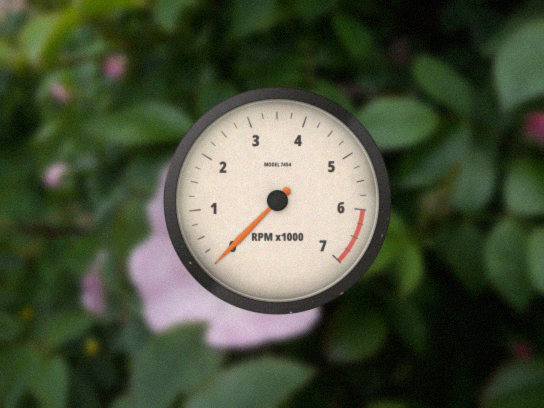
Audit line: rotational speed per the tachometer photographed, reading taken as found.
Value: 0 rpm
